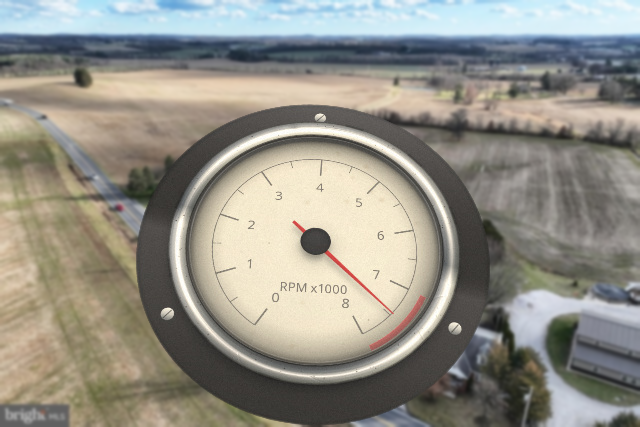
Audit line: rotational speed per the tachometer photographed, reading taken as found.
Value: 7500 rpm
